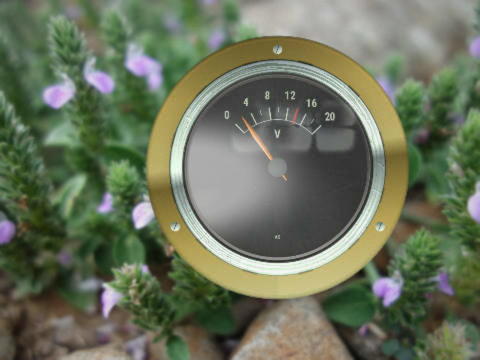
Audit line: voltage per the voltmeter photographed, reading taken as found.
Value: 2 V
